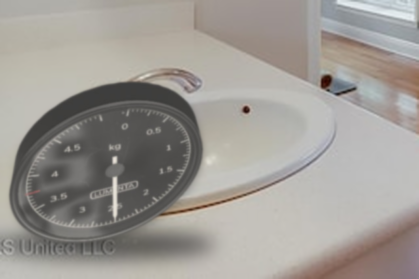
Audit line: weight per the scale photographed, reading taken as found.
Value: 2.5 kg
